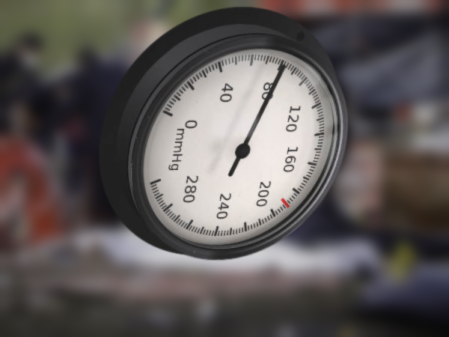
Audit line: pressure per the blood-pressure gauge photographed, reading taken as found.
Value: 80 mmHg
